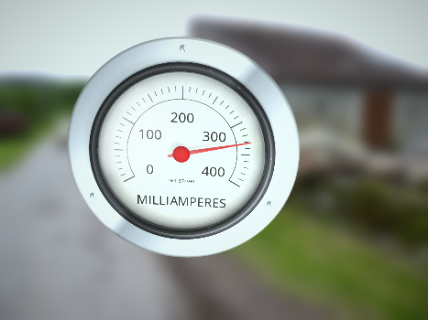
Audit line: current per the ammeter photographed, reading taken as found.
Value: 330 mA
